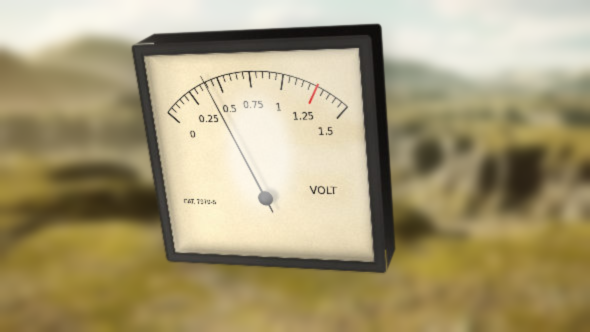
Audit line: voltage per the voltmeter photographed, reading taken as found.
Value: 0.4 V
